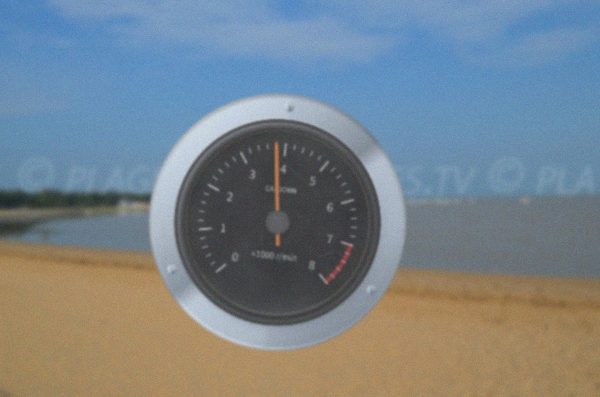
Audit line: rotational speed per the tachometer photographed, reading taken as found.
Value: 3800 rpm
